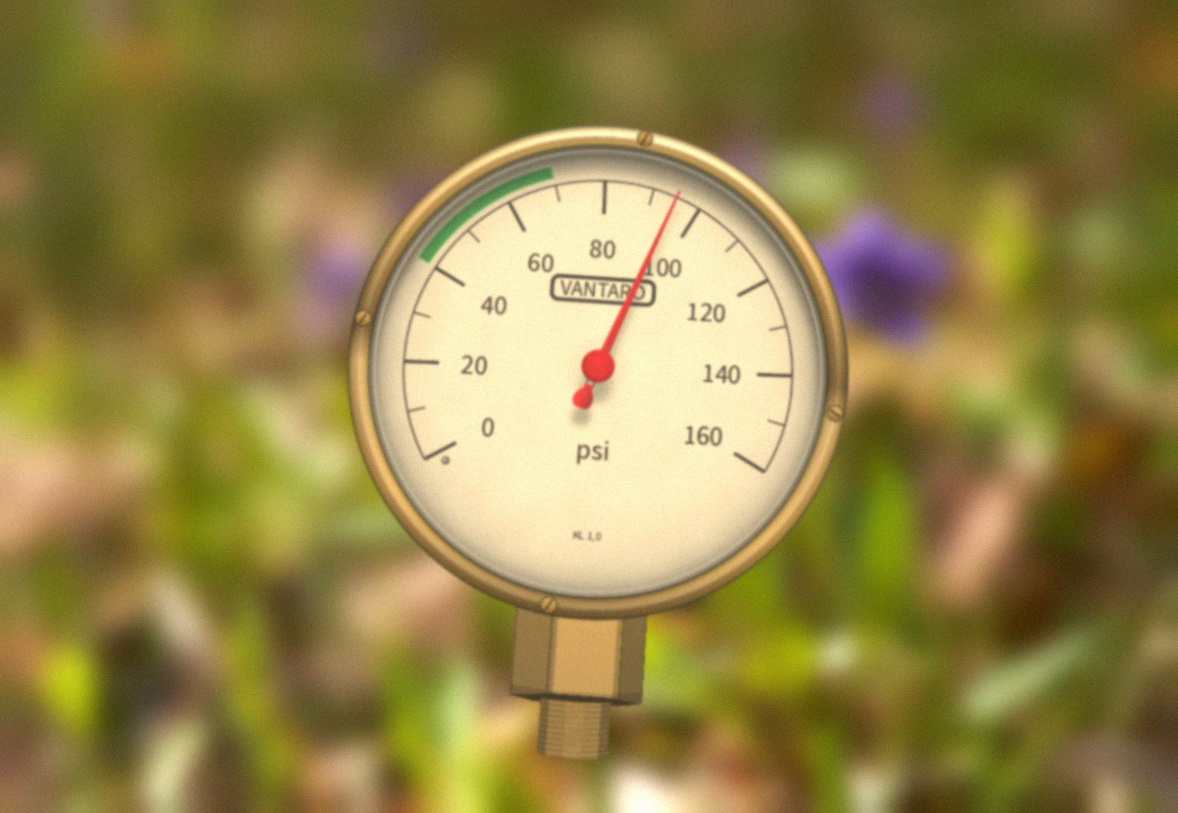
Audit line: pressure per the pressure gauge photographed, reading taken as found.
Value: 95 psi
